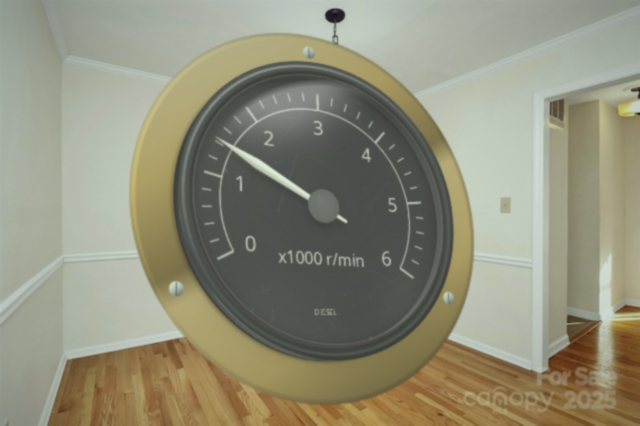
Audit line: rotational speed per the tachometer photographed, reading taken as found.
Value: 1400 rpm
